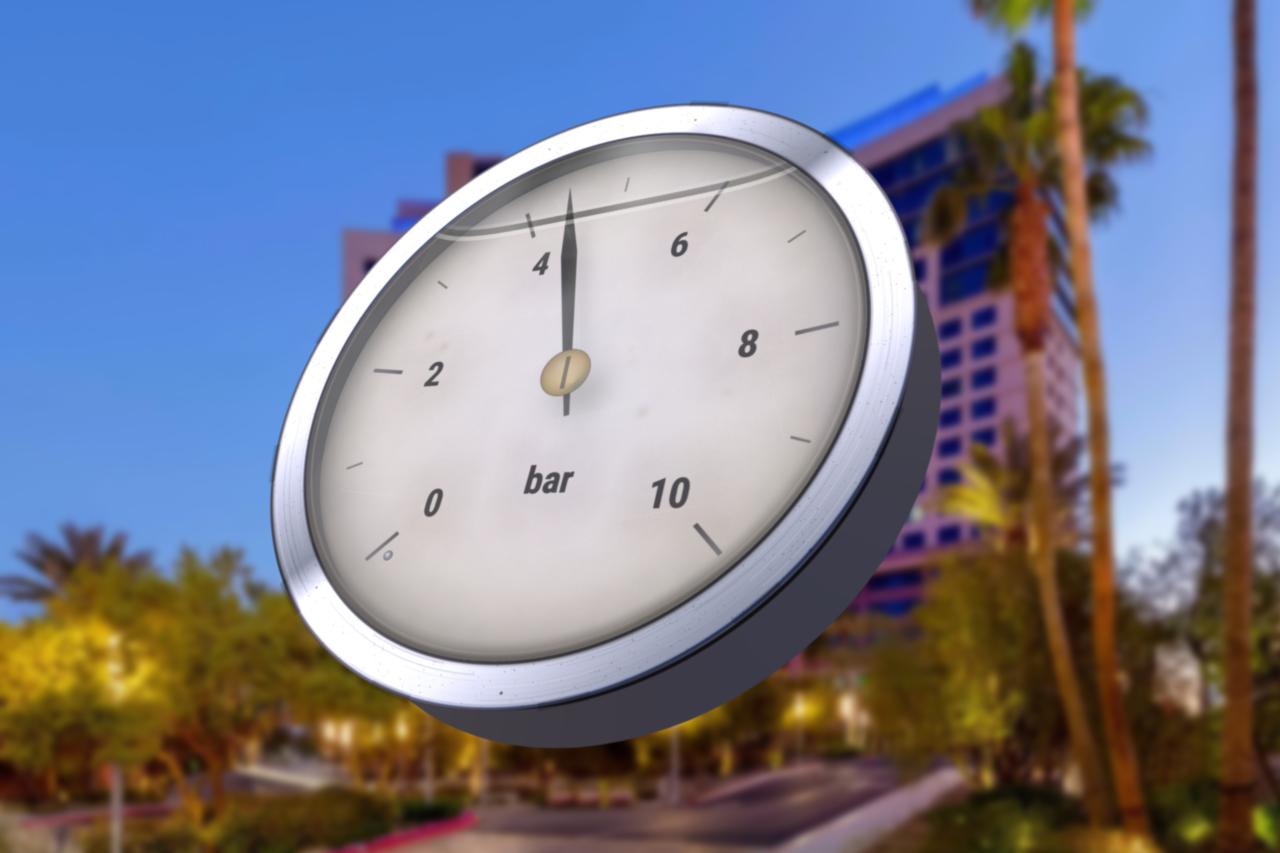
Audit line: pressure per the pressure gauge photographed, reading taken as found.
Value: 4.5 bar
